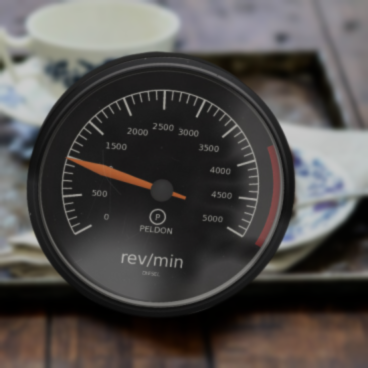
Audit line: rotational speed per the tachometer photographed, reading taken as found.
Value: 1000 rpm
